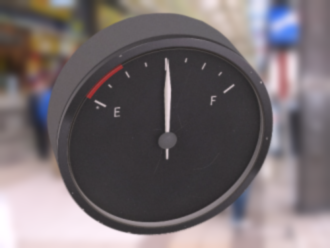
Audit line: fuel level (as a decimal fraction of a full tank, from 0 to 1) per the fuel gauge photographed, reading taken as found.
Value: 0.5
